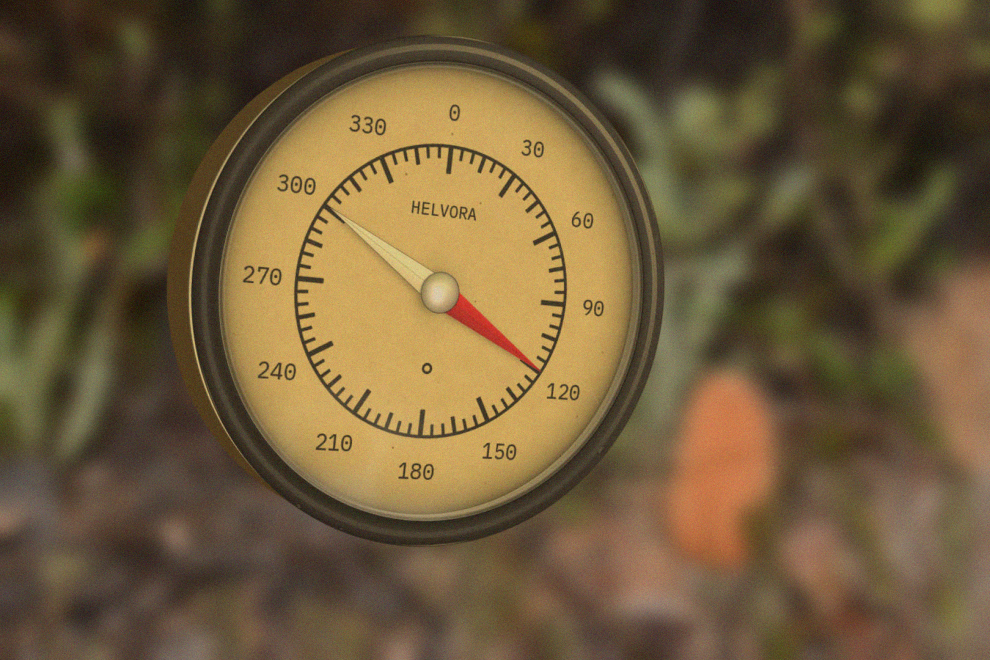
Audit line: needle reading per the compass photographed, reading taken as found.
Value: 120 °
